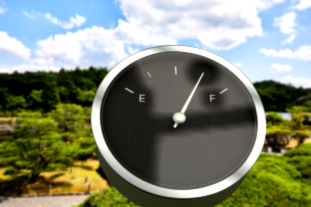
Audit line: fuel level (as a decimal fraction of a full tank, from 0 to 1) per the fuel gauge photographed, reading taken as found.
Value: 0.75
